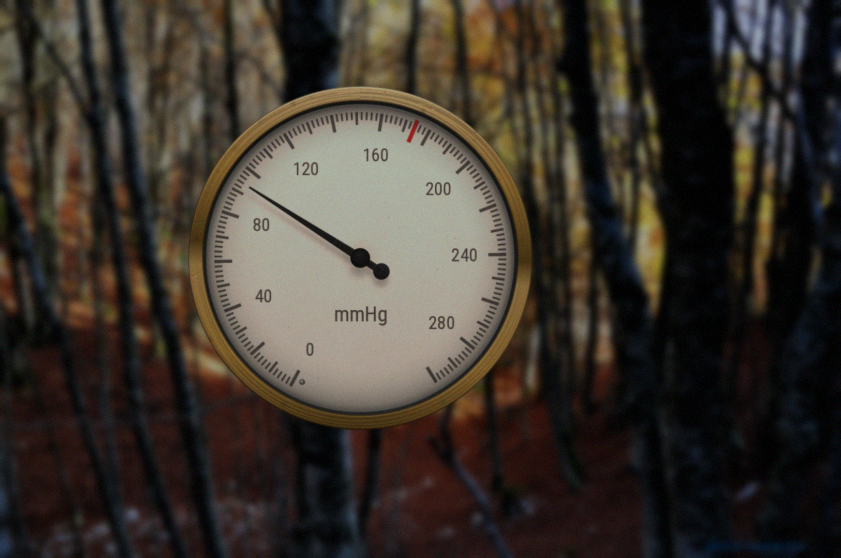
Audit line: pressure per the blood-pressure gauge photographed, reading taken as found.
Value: 94 mmHg
